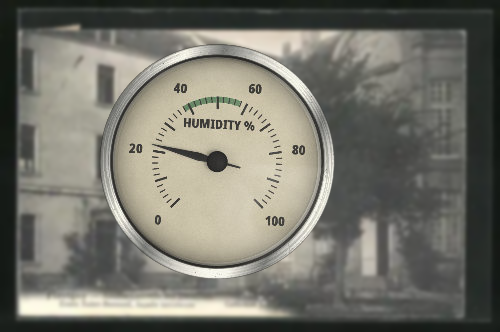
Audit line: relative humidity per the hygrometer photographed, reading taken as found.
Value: 22 %
